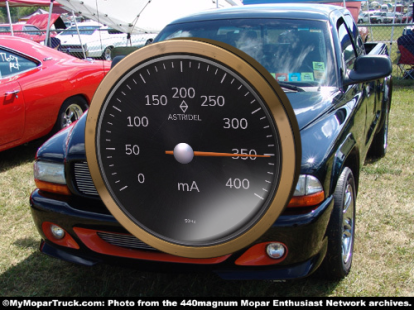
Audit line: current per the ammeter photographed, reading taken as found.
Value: 350 mA
